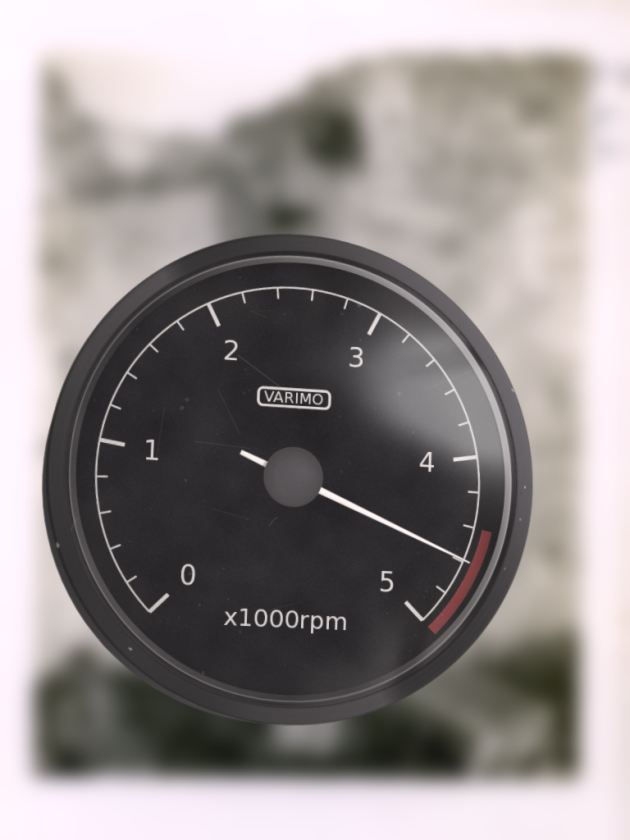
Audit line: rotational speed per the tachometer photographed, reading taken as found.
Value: 4600 rpm
